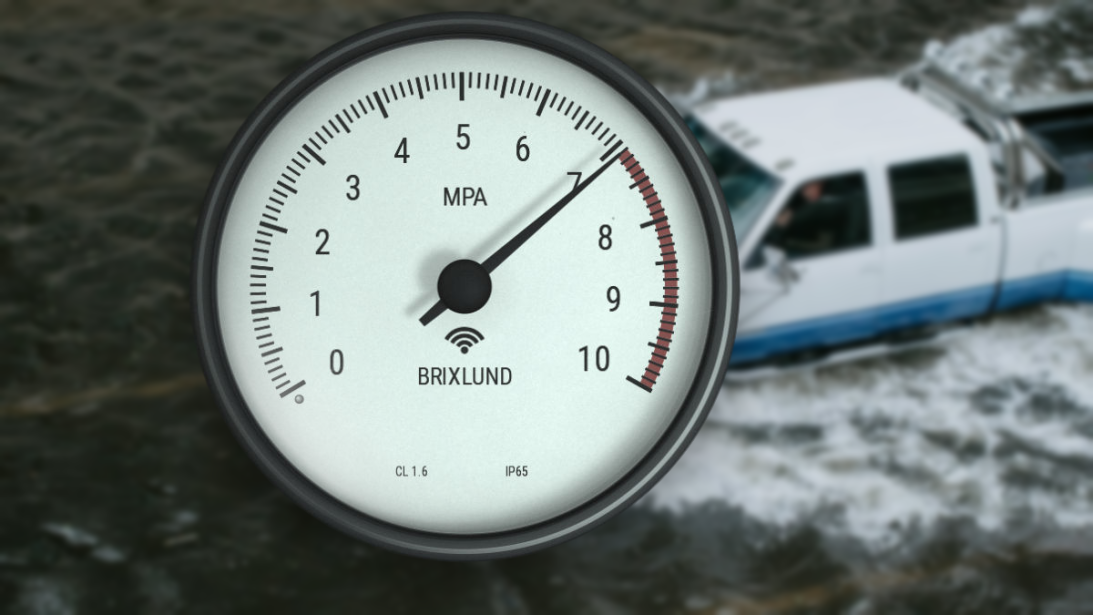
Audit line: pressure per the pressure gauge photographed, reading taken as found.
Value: 7.1 MPa
